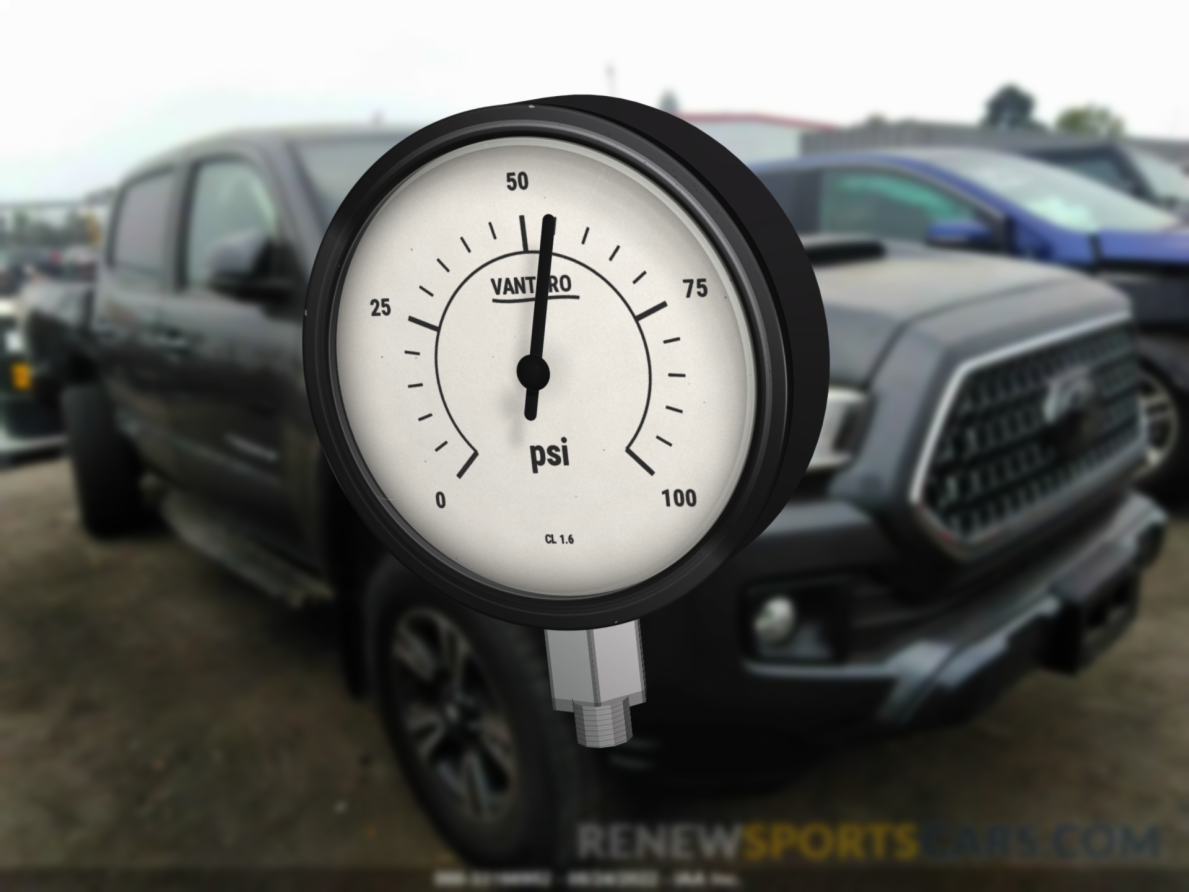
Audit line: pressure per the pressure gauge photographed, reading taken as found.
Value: 55 psi
